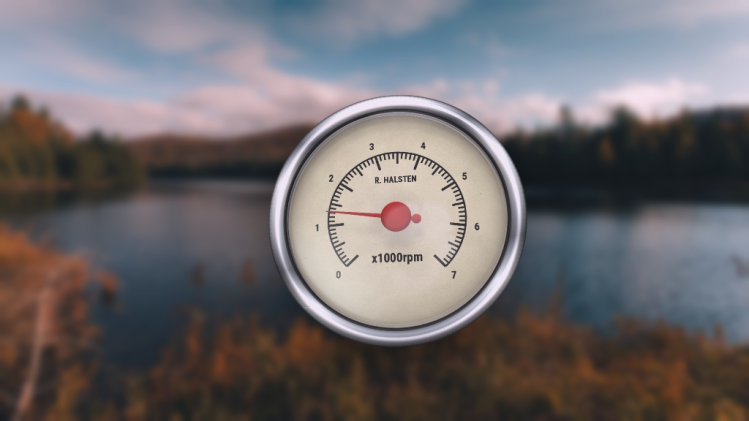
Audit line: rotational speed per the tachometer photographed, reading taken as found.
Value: 1300 rpm
